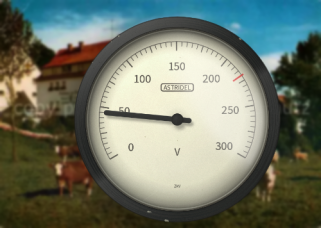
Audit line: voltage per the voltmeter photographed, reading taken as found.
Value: 45 V
